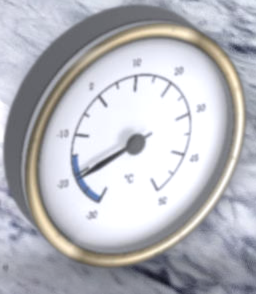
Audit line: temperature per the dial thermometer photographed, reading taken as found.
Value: -20 °C
